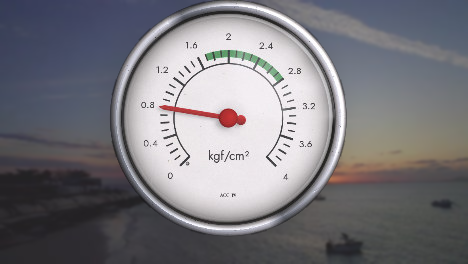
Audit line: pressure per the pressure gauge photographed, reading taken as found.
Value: 0.8 kg/cm²
